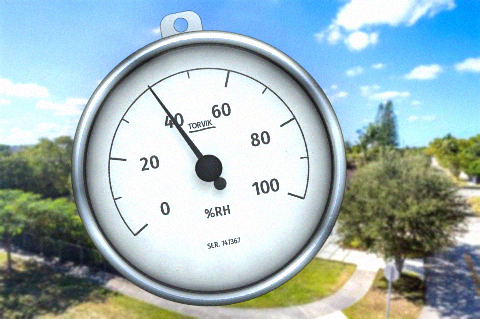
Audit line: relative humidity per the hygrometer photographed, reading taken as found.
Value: 40 %
